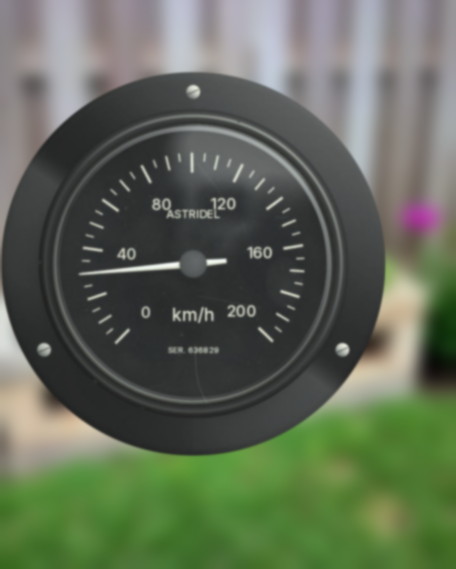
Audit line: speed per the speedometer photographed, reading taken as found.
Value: 30 km/h
